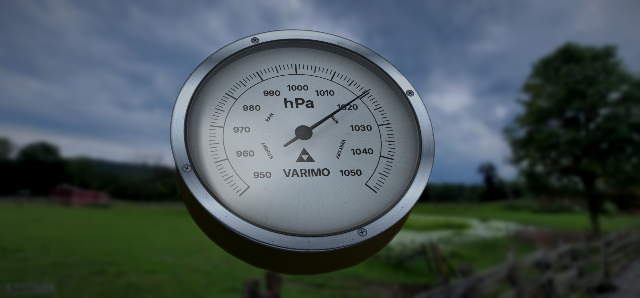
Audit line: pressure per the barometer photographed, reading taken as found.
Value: 1020 hPa
